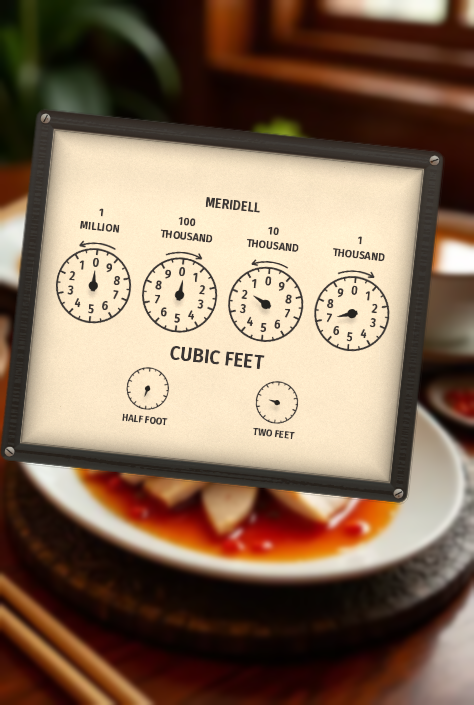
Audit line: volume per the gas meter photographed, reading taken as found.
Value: 1700 ft³
